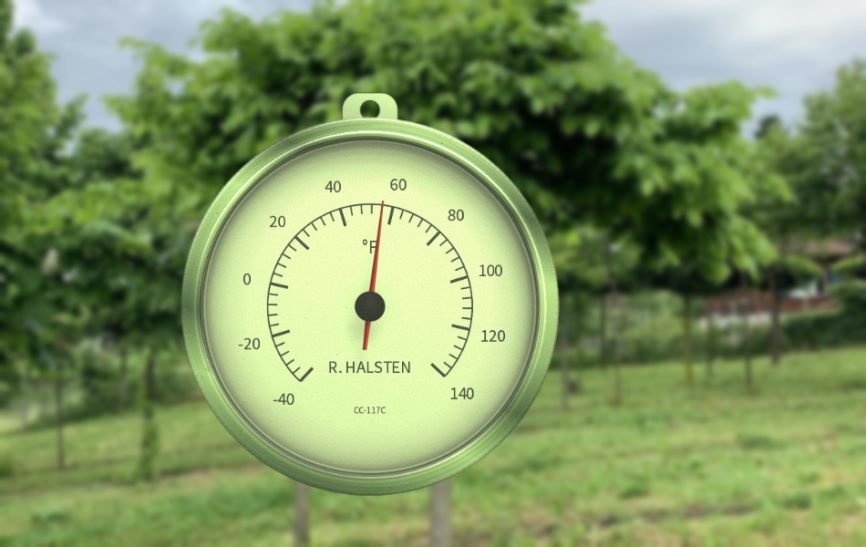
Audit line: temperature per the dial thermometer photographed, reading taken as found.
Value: 56 °F
